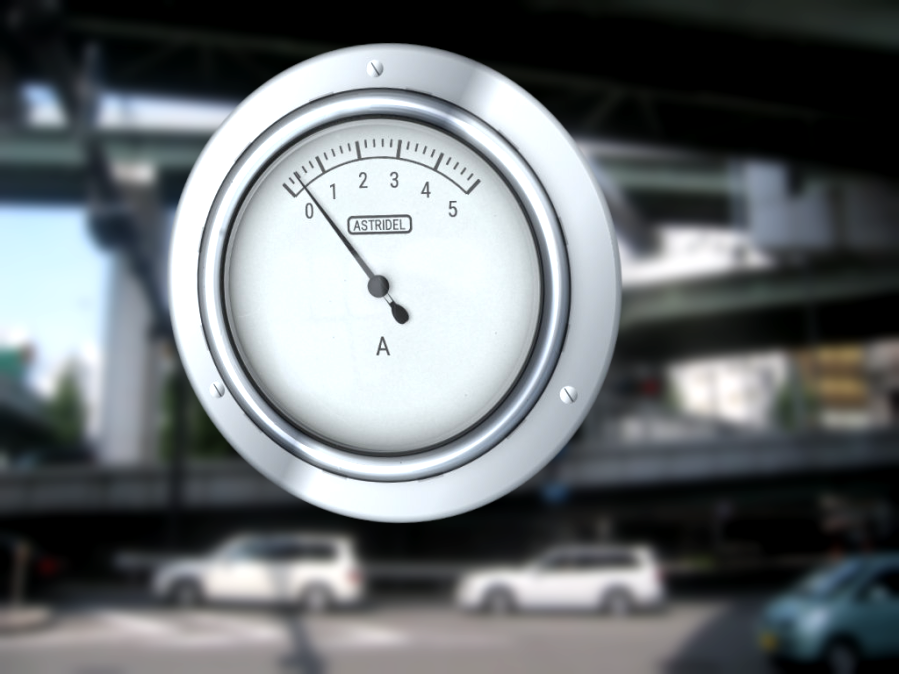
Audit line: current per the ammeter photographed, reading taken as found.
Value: 0.4 A
